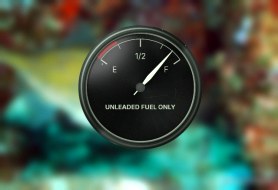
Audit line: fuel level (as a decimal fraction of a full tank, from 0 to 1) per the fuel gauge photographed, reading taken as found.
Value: 0.875
